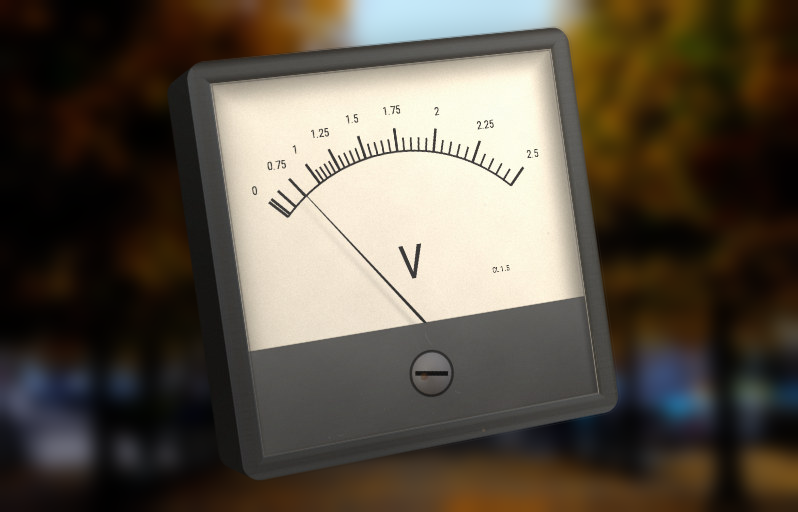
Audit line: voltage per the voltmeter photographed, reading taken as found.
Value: 0.75 V
